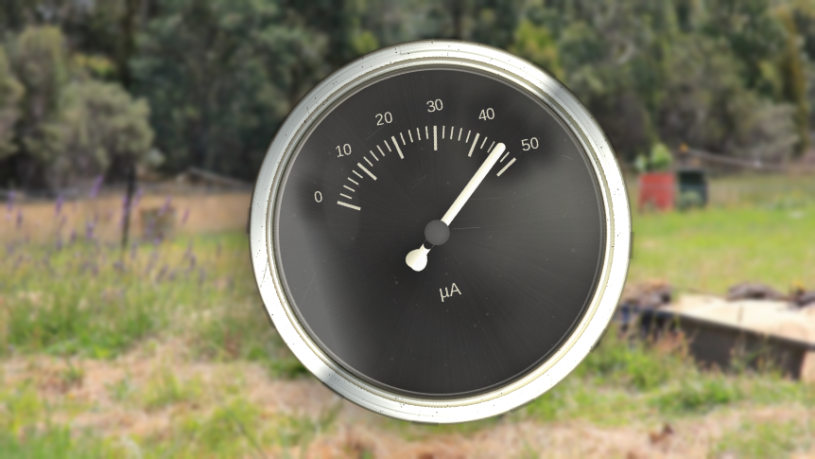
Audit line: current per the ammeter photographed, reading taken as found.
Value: 46 µA
